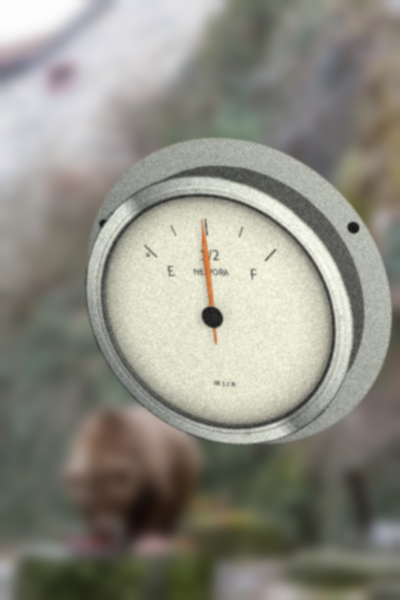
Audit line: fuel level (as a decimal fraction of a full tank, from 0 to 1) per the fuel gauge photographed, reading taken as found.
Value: 0.5
